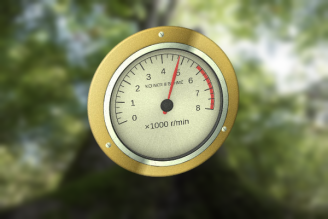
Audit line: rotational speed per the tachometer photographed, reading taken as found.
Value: 4750 rpm
